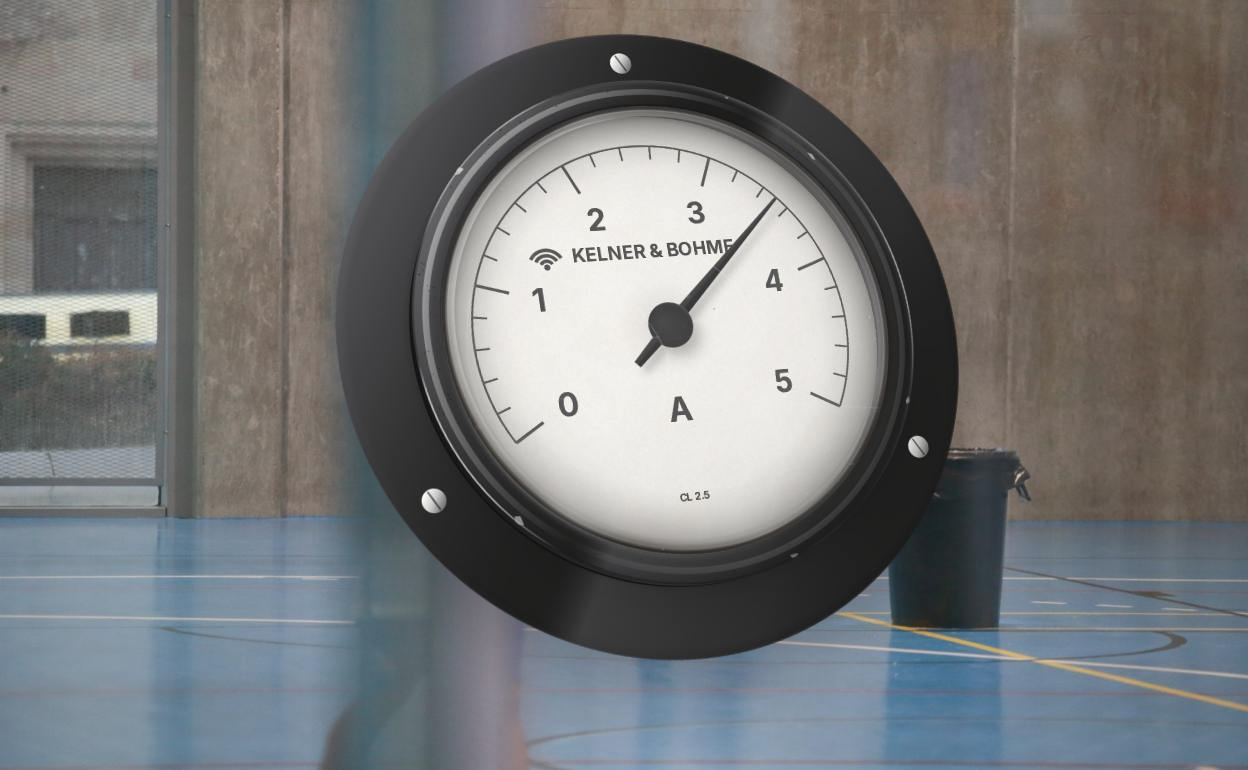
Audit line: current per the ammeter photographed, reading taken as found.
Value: 3.5 A
